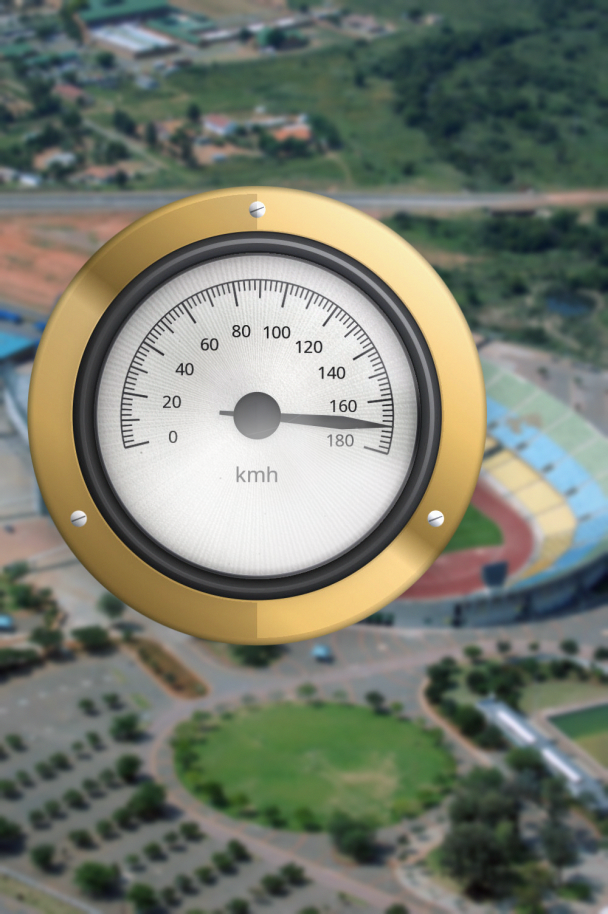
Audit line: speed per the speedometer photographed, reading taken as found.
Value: 170 km/h
